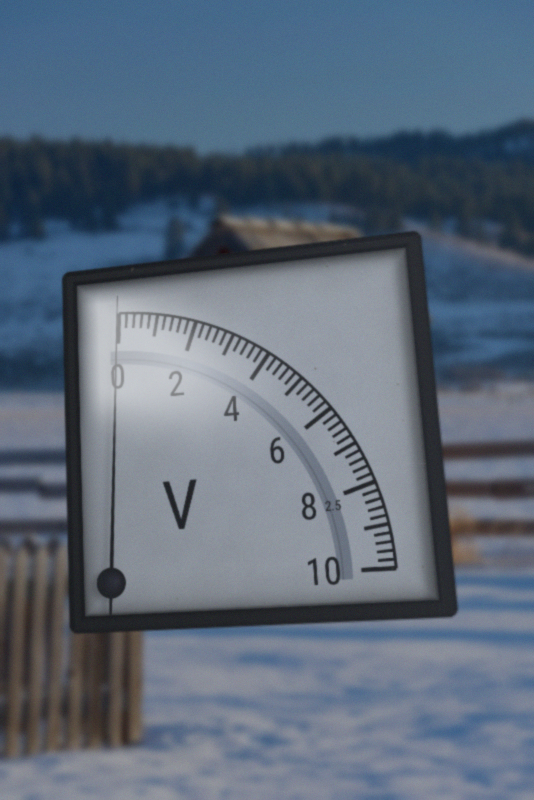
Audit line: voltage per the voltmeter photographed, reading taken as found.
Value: 0 V
